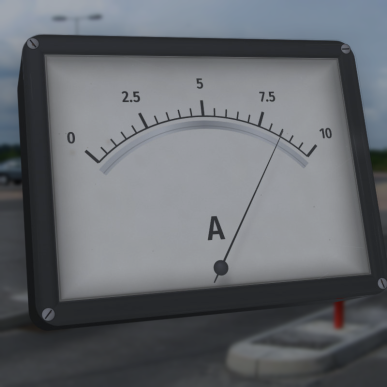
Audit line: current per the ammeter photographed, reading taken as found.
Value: 8.5 A
